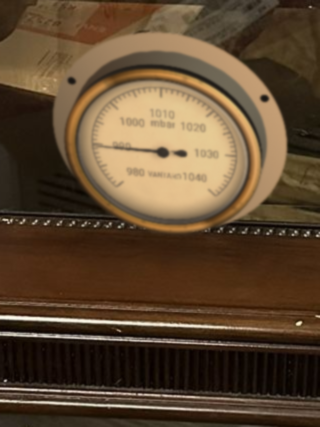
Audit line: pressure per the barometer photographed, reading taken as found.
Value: 990 mbar
